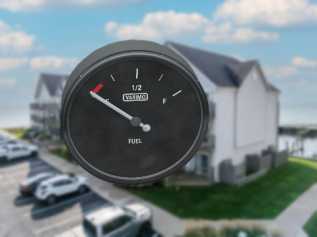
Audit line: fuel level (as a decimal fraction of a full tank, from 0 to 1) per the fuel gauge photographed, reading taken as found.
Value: 0
